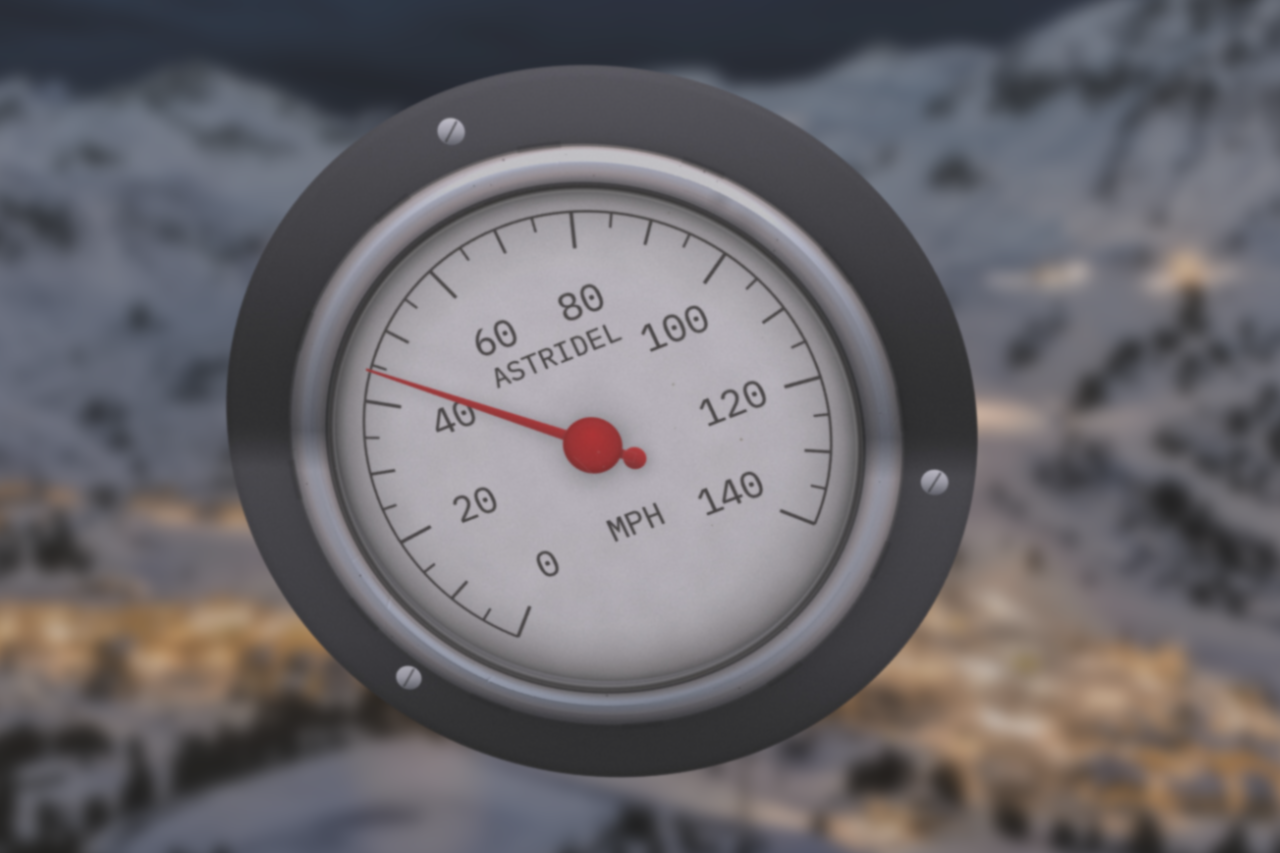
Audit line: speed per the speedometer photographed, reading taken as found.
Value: 45 mph
